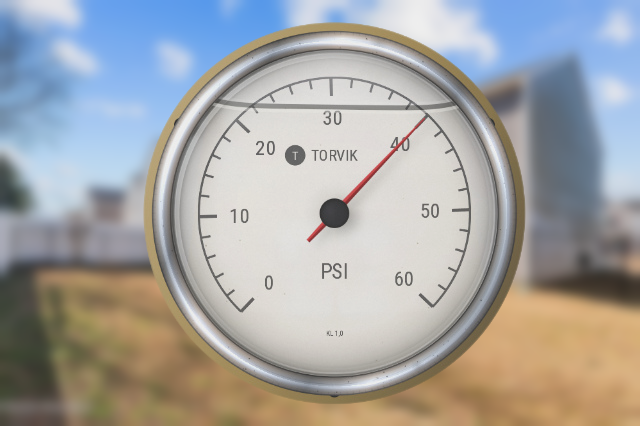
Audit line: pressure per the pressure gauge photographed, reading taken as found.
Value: 40 psi
